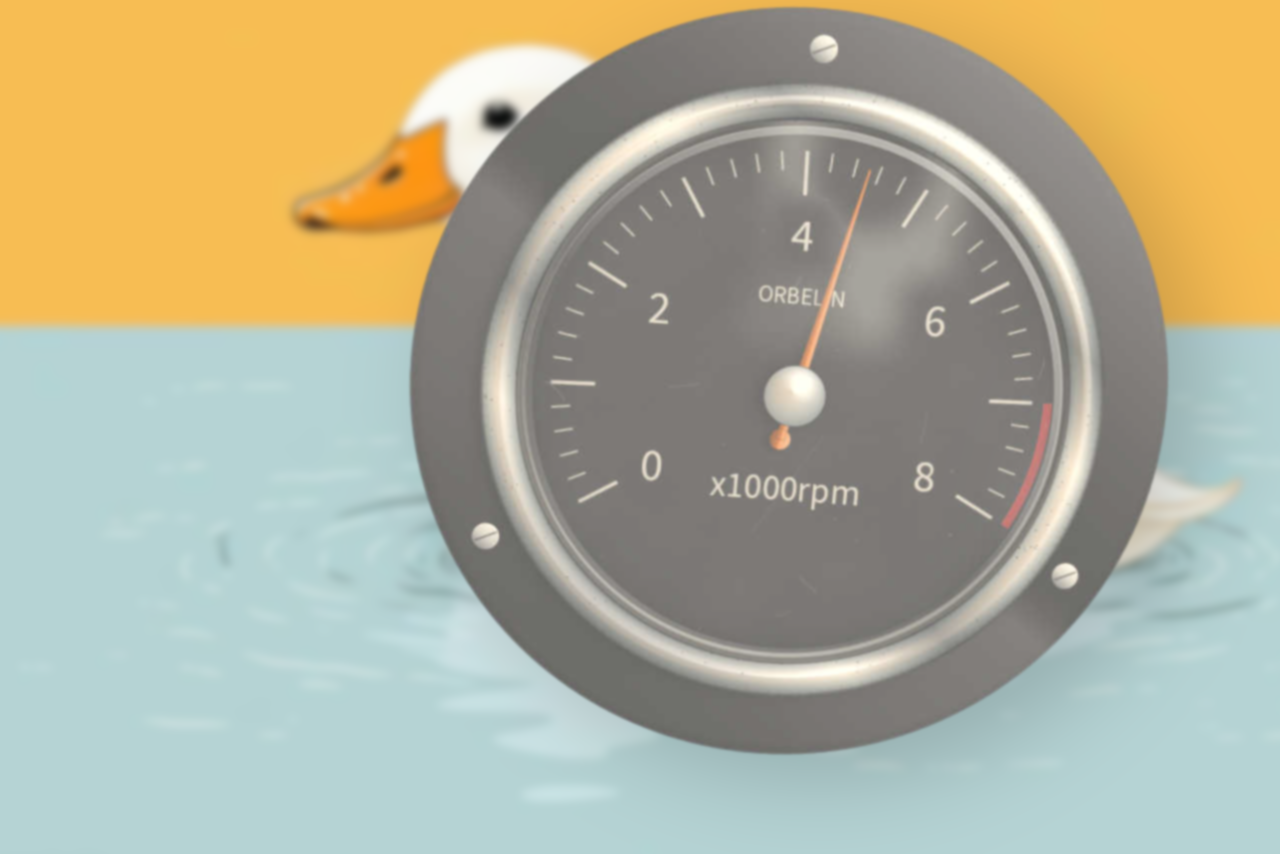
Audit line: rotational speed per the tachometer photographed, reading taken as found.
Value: 4500 rpm
